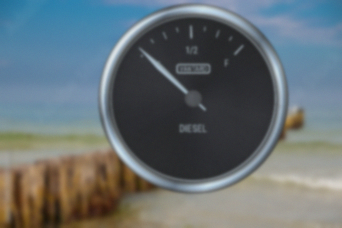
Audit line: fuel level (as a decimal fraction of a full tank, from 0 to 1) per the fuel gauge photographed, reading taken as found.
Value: 0
